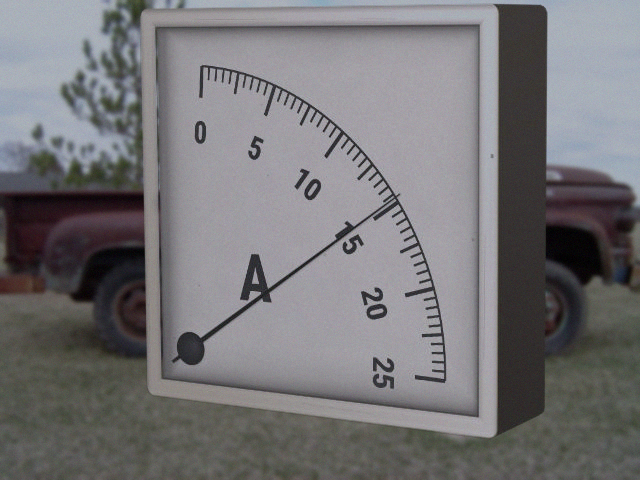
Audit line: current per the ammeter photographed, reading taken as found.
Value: 14.75 A
